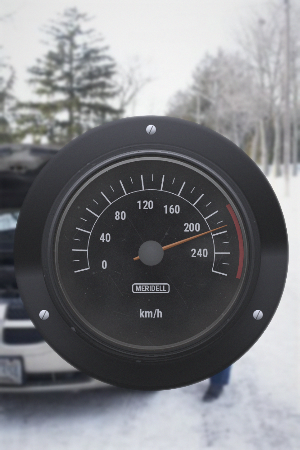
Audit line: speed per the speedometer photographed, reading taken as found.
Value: 215 km/h
